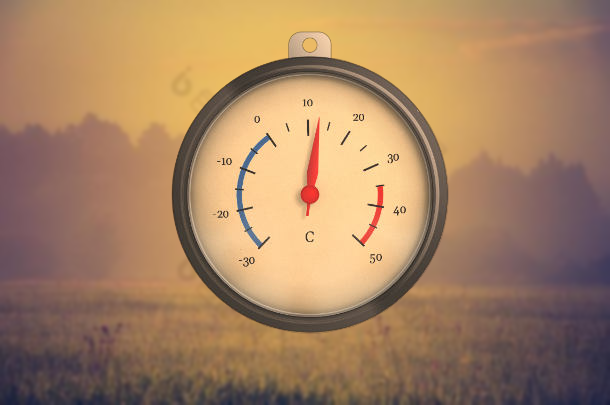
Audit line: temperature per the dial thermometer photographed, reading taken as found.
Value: 12.5 °C
